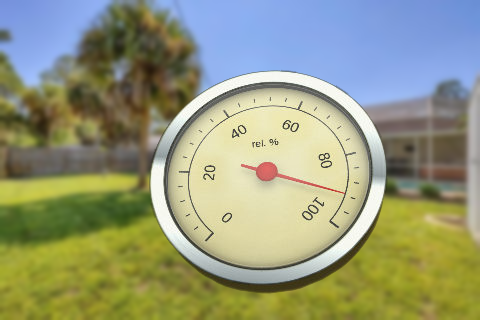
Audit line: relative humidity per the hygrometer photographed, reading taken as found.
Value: 92 %
